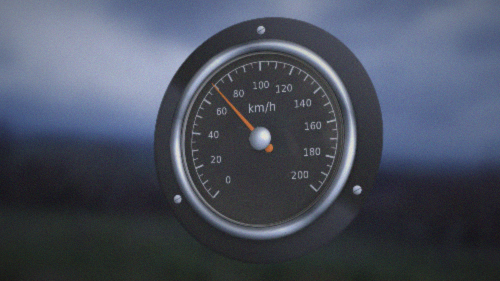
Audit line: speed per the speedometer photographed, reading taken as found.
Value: 70 km/h
